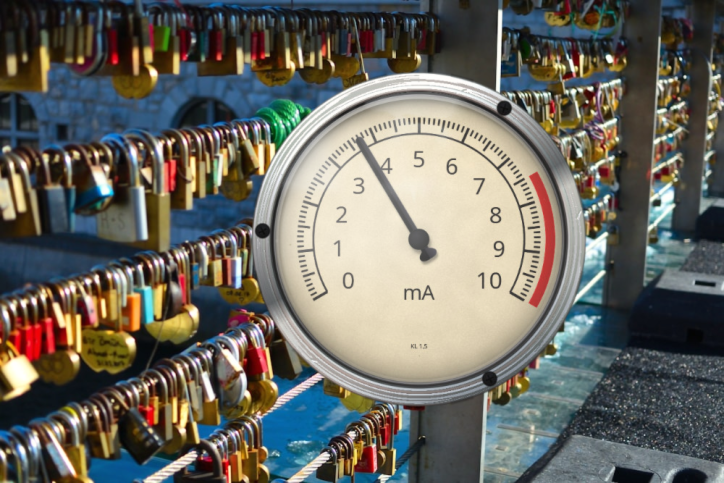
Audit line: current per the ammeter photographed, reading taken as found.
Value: 3.7 mA
